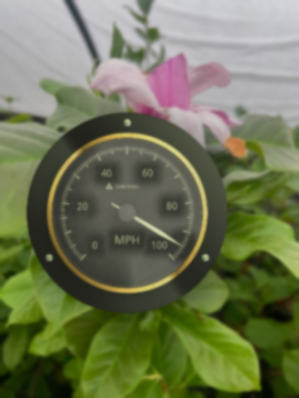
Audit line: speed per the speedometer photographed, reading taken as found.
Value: 95 mph
